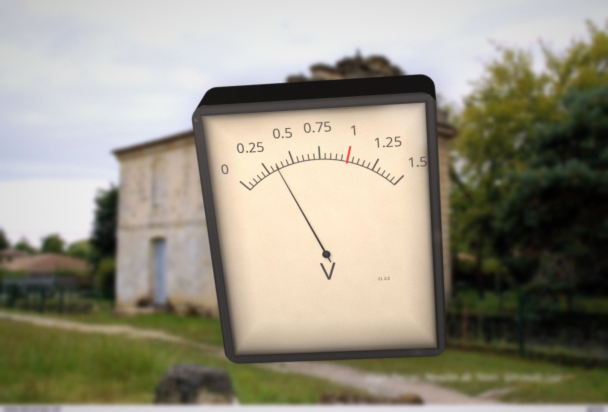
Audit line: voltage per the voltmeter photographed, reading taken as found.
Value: 0.35 V
